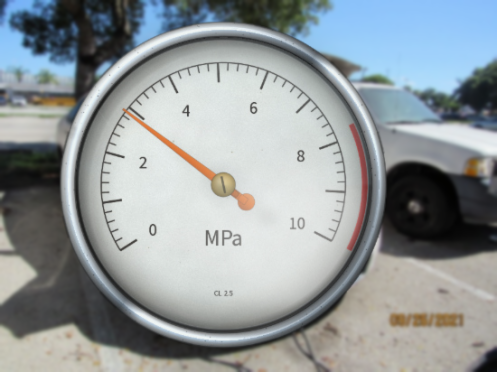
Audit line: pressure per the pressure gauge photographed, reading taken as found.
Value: 2.9 MPa
